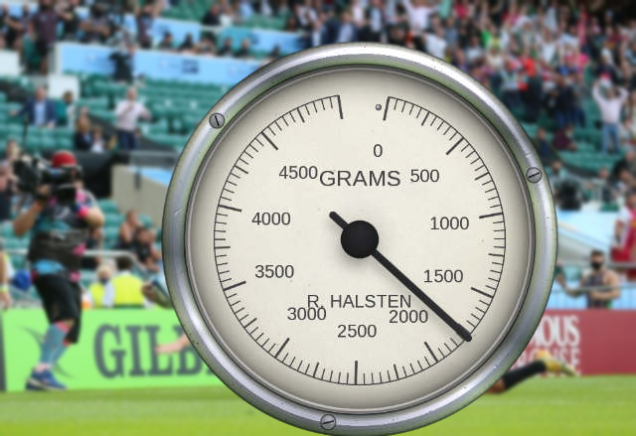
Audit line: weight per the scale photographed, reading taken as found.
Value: 1775 g
